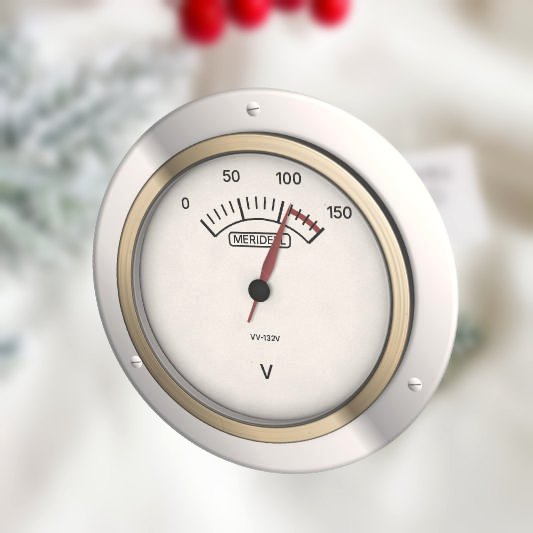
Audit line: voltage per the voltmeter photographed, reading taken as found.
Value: 110 V
